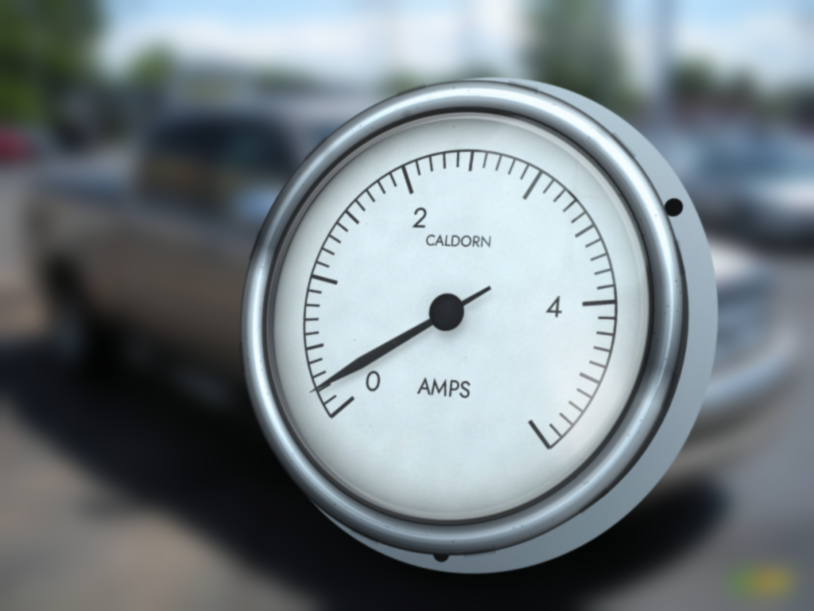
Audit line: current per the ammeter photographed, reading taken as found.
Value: 0.2 A
